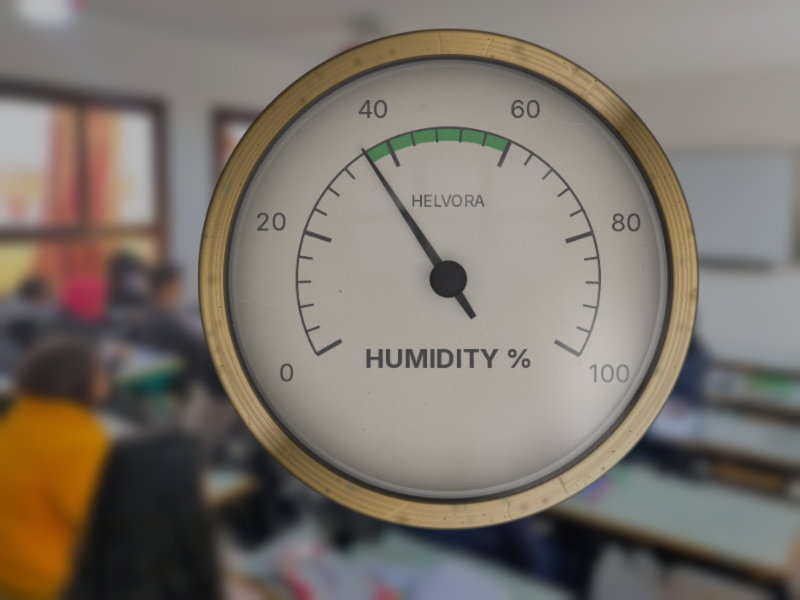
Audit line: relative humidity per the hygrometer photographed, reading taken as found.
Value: 36 %
